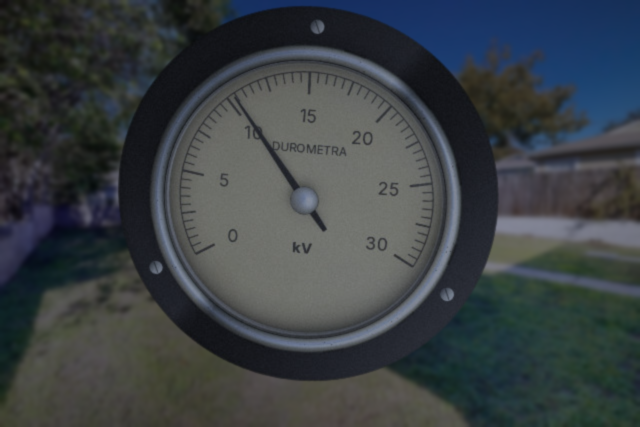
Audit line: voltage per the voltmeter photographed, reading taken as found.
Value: 10.5 kV
